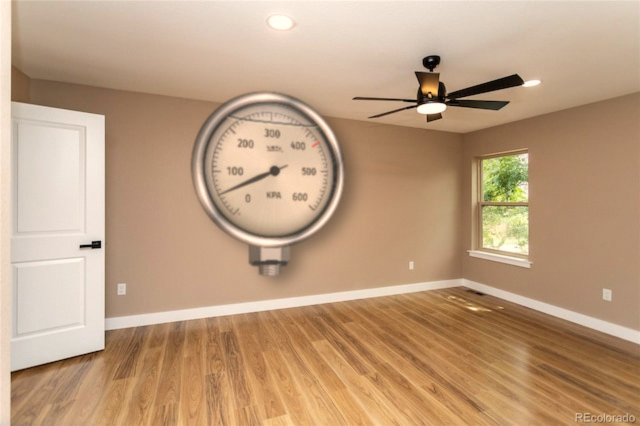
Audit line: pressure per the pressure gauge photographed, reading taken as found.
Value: 50 kPa
